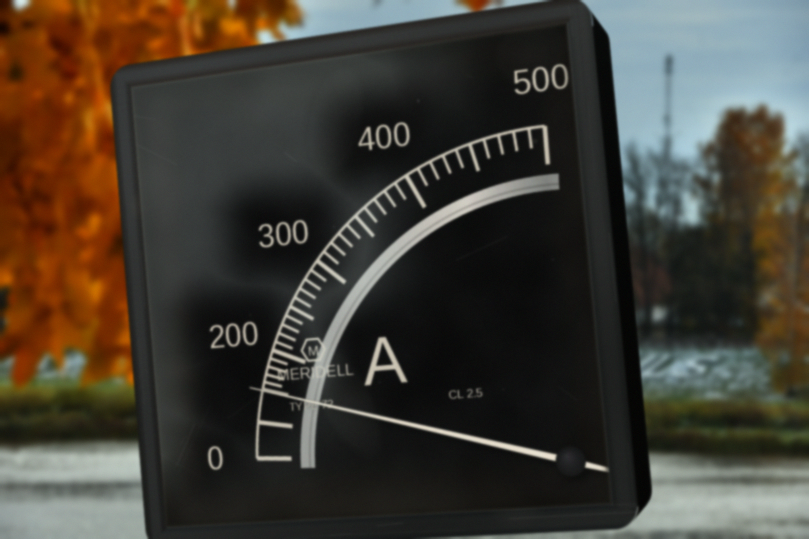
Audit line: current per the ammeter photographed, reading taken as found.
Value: 150 A
